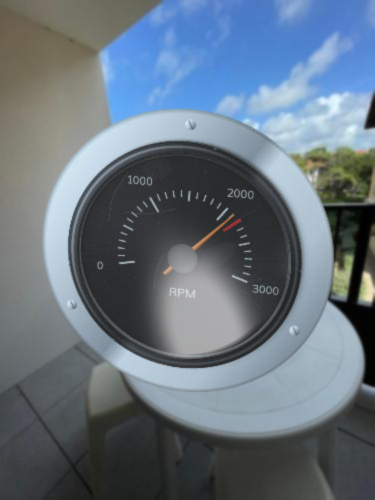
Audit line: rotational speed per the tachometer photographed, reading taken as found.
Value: 2100 rpm
